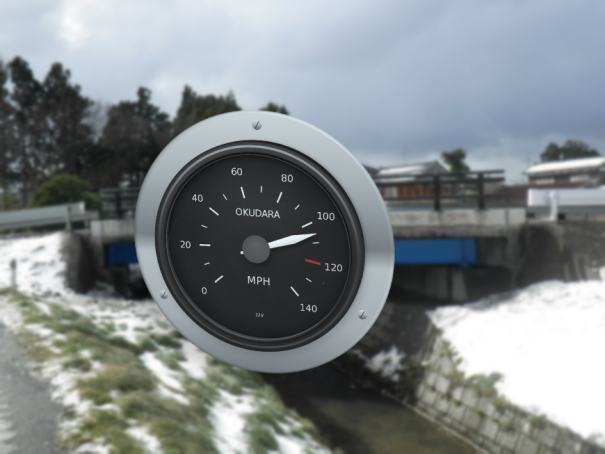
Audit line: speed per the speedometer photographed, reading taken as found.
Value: 105 mph
